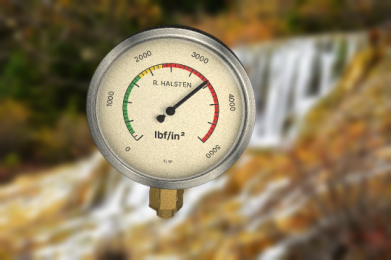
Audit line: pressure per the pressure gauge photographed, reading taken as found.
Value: 3400 psi
